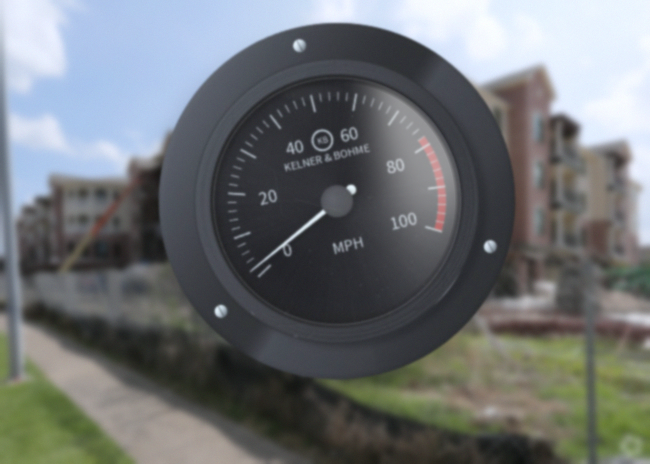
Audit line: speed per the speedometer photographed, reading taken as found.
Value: 2 mph
